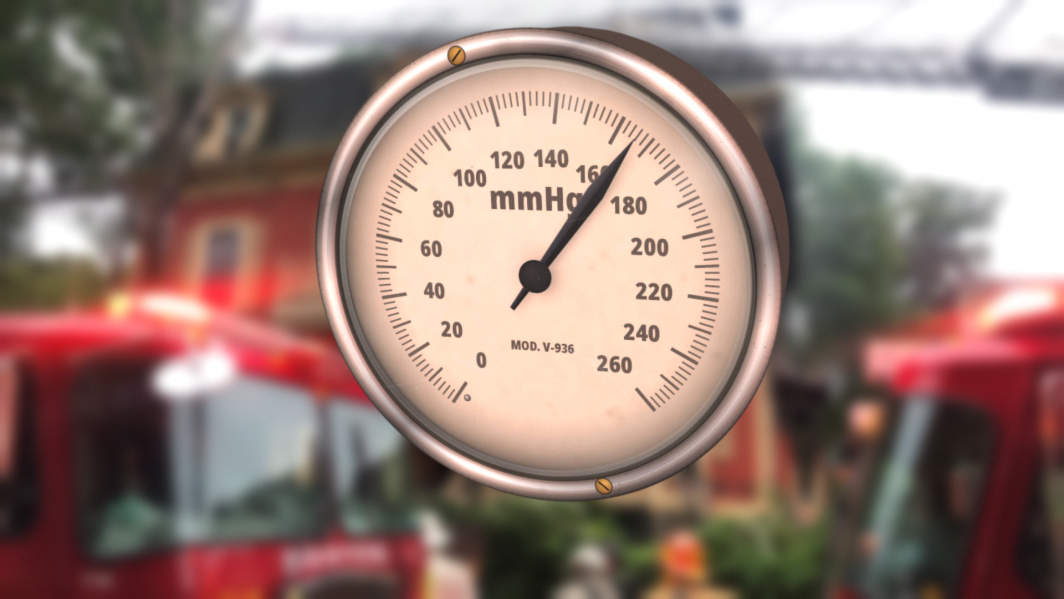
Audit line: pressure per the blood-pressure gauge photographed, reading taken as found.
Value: 166 mmHg
